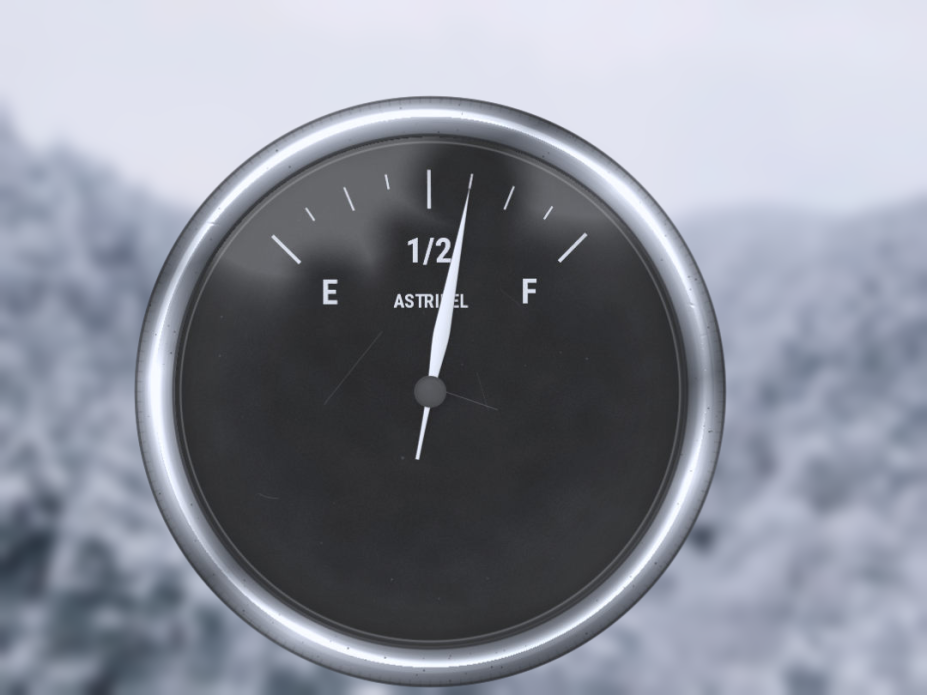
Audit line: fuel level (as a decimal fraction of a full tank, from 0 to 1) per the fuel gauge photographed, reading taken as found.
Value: 0.625
